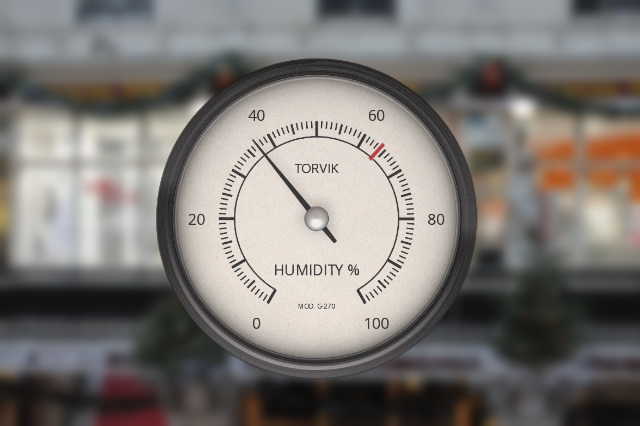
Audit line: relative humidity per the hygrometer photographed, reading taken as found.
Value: 37 %
